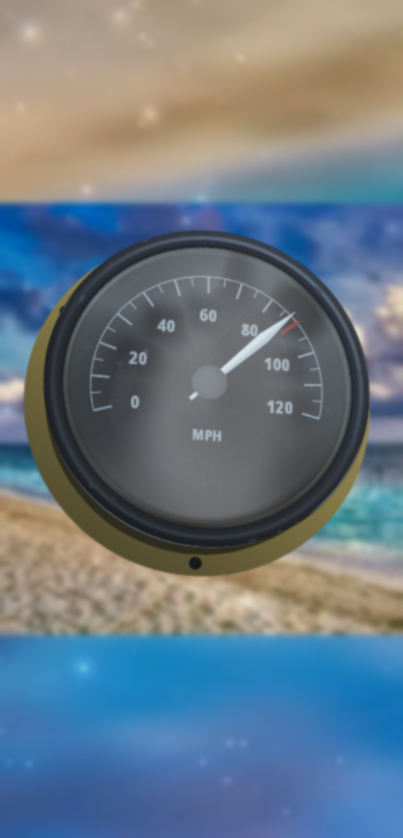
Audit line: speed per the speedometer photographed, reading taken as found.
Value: 87.5 mph
